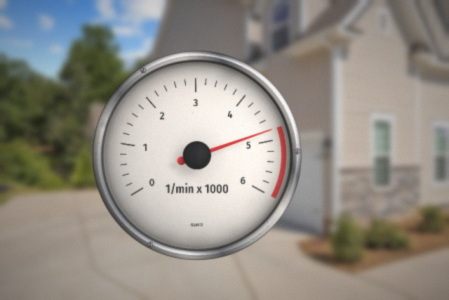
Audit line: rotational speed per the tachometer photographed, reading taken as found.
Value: 4800 rpm
